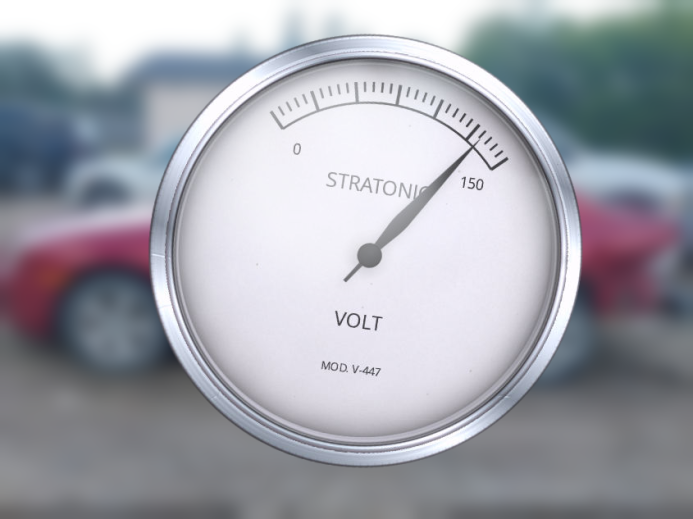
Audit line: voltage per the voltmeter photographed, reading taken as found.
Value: 130 V
